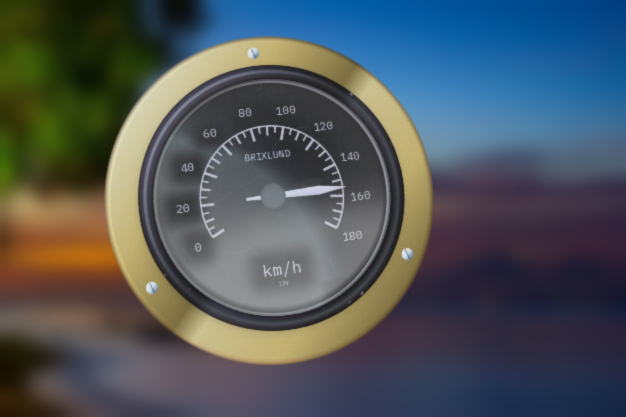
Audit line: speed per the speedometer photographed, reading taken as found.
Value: 155 km/h
